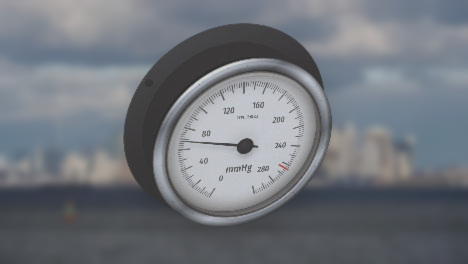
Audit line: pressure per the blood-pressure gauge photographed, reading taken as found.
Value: 70 mmHg
